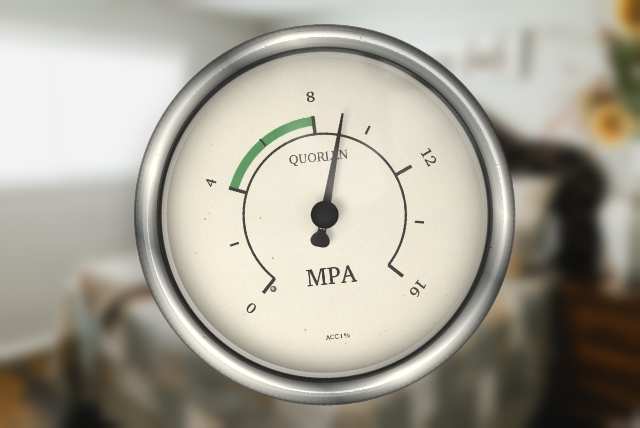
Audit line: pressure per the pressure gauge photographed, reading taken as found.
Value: 9 MPa
